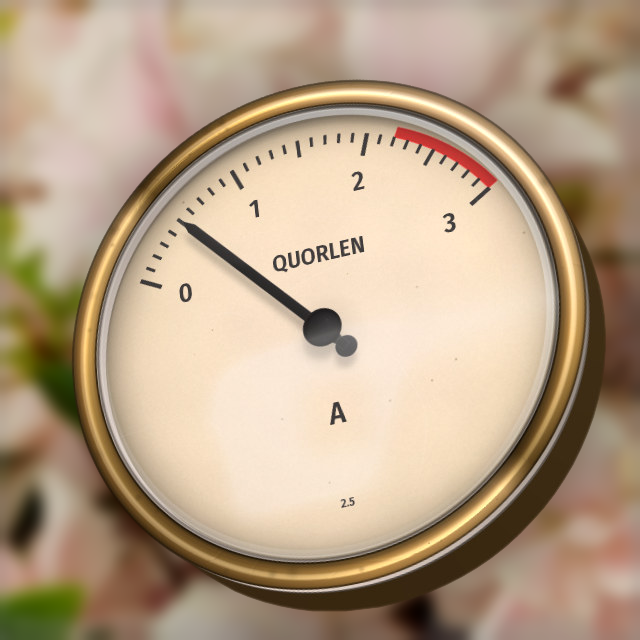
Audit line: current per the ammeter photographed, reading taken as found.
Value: 0.5 A
